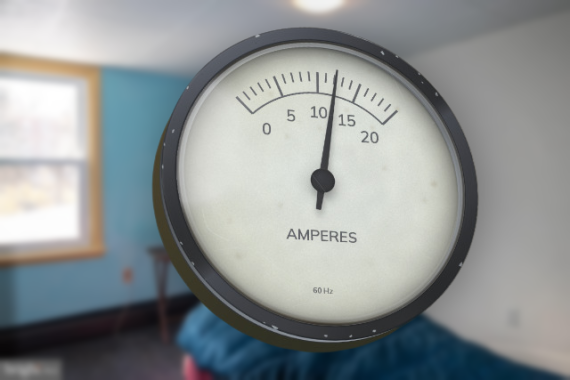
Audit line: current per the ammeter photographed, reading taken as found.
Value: 12 A
